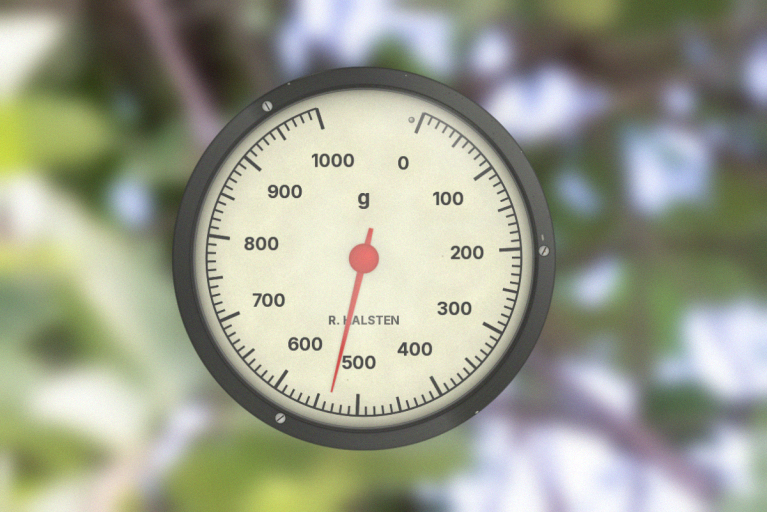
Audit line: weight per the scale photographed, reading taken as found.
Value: 535 g
